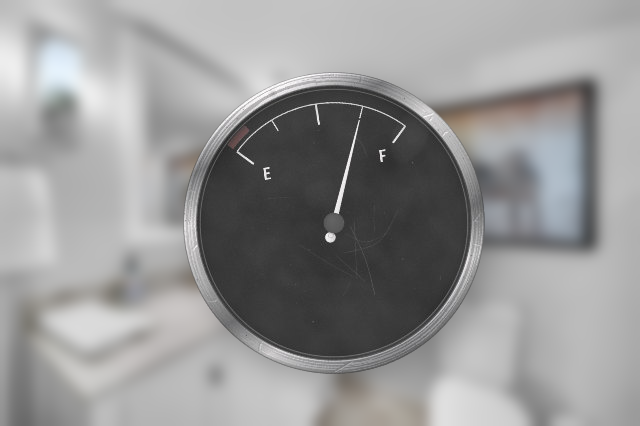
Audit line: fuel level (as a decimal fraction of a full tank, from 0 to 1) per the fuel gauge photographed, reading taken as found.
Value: 0.75
